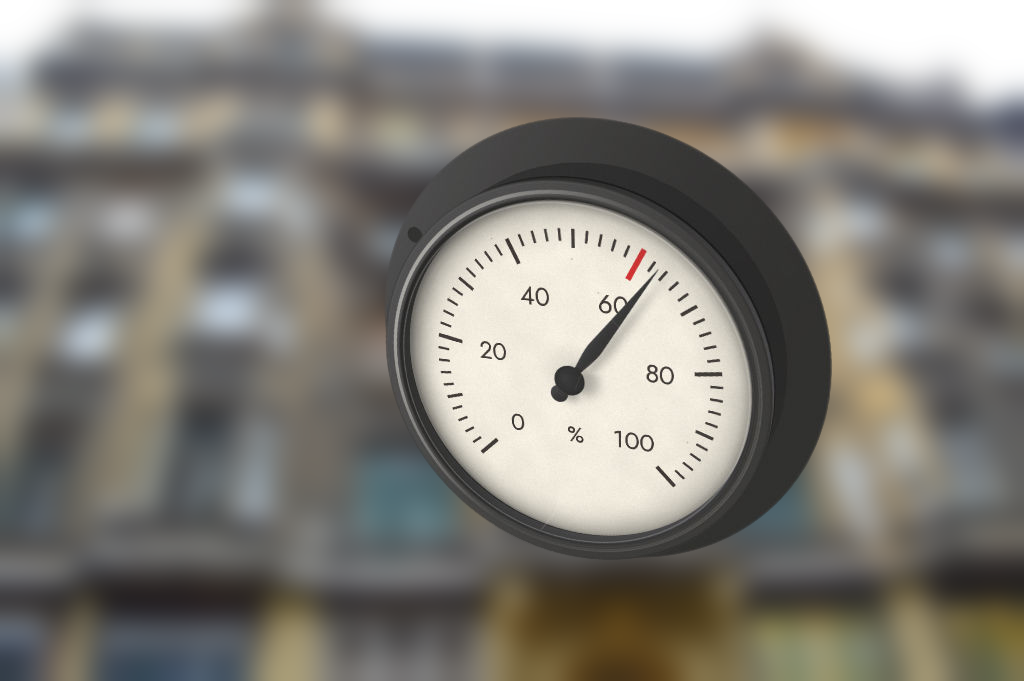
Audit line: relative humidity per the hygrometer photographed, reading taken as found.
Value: 63 %
